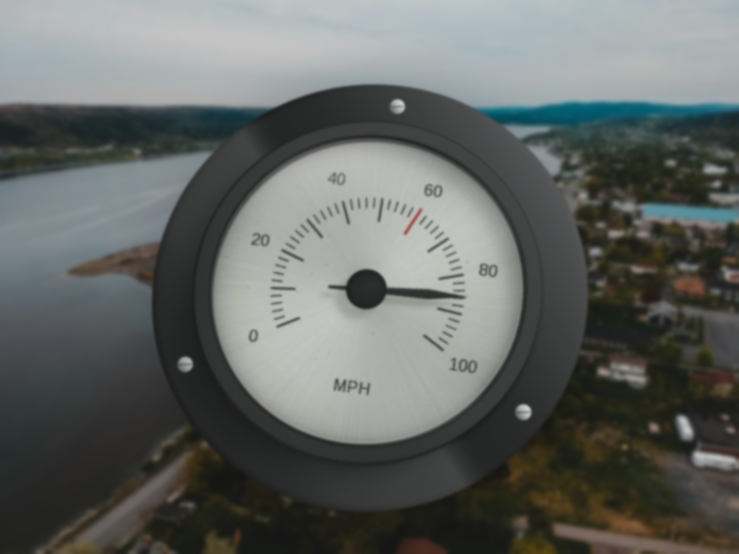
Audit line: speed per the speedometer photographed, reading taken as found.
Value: 86 mph
